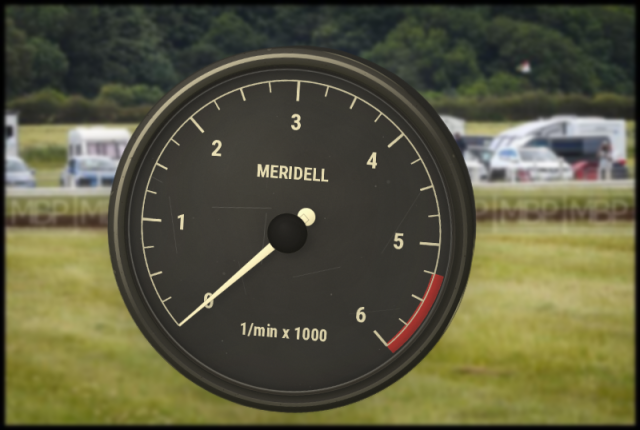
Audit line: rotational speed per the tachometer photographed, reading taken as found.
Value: 0 rpm
